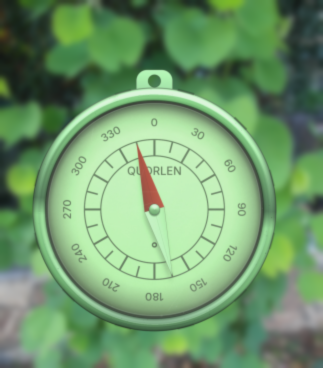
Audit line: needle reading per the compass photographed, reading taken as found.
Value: 345 °
